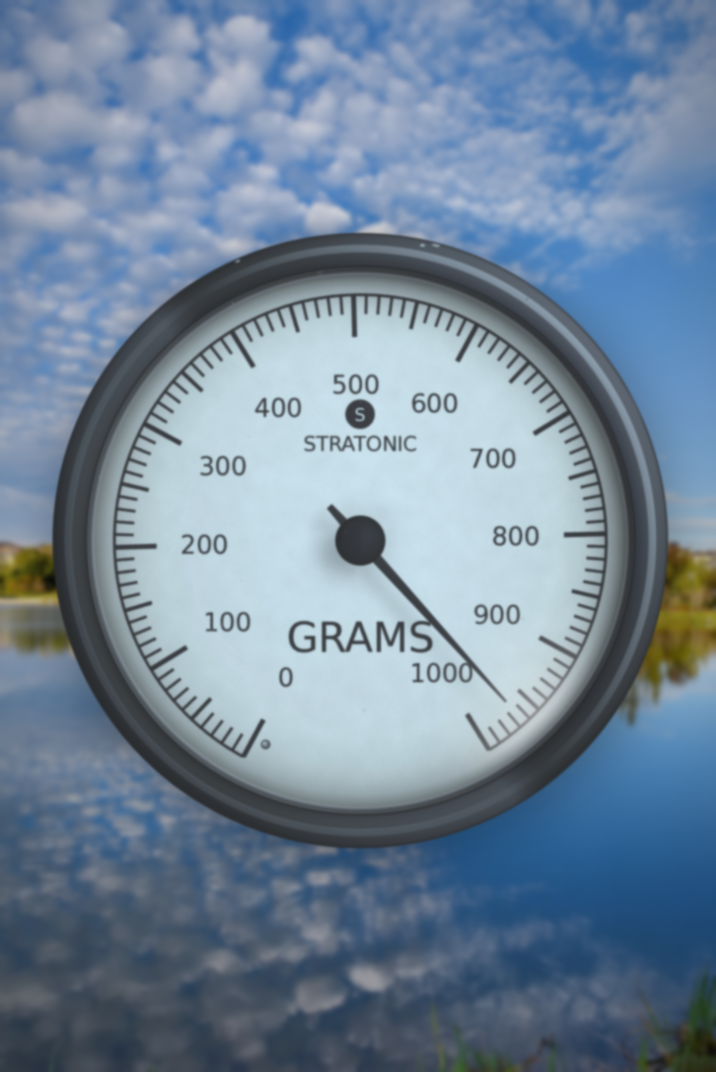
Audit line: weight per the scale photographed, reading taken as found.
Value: 965 g
